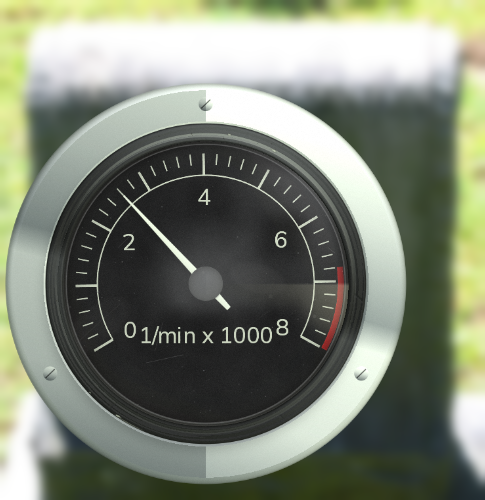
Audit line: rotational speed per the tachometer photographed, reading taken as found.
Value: 2600 rpm
